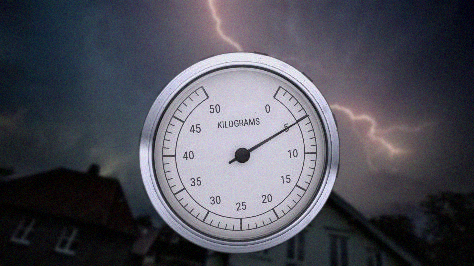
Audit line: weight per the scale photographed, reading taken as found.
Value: 5 kg
